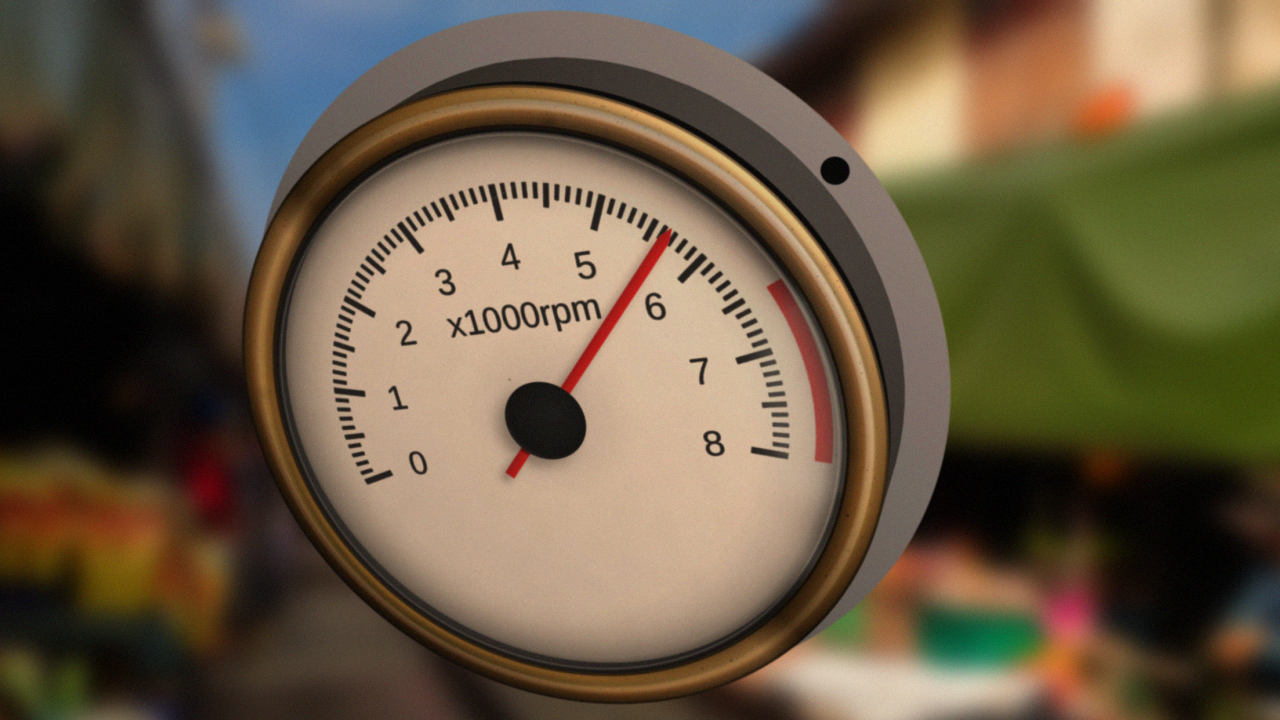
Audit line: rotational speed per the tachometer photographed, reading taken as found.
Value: 5650 rpm
